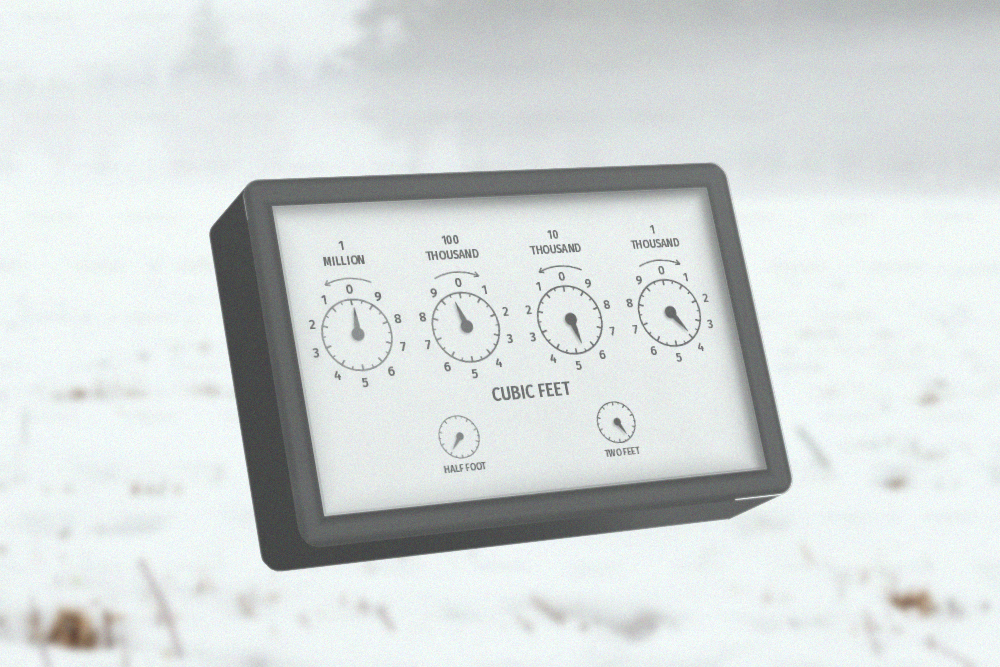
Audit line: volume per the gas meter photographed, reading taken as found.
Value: 995400 ft³
